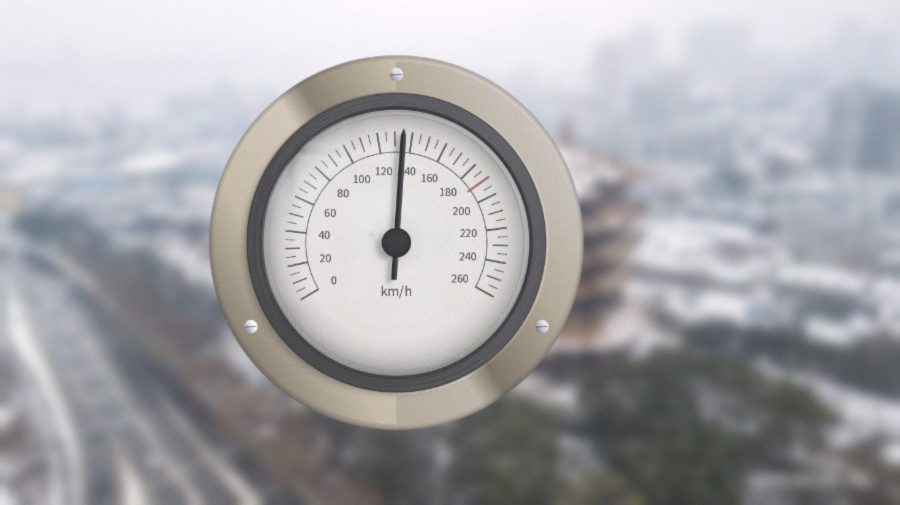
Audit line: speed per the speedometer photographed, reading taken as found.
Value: 135 km/h
